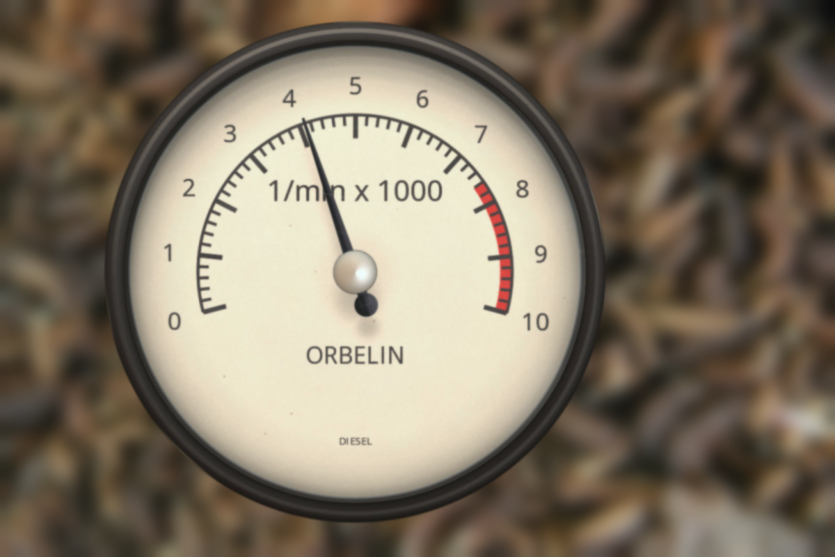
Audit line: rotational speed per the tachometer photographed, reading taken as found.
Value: 4100 rpm
